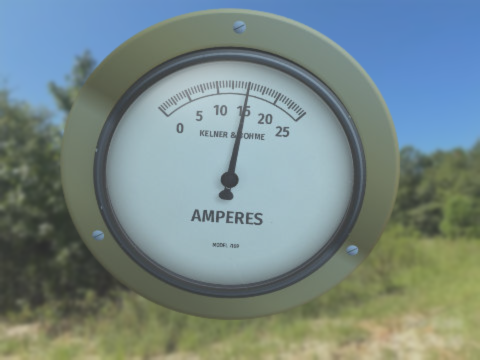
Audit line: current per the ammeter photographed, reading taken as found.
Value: 15 A
